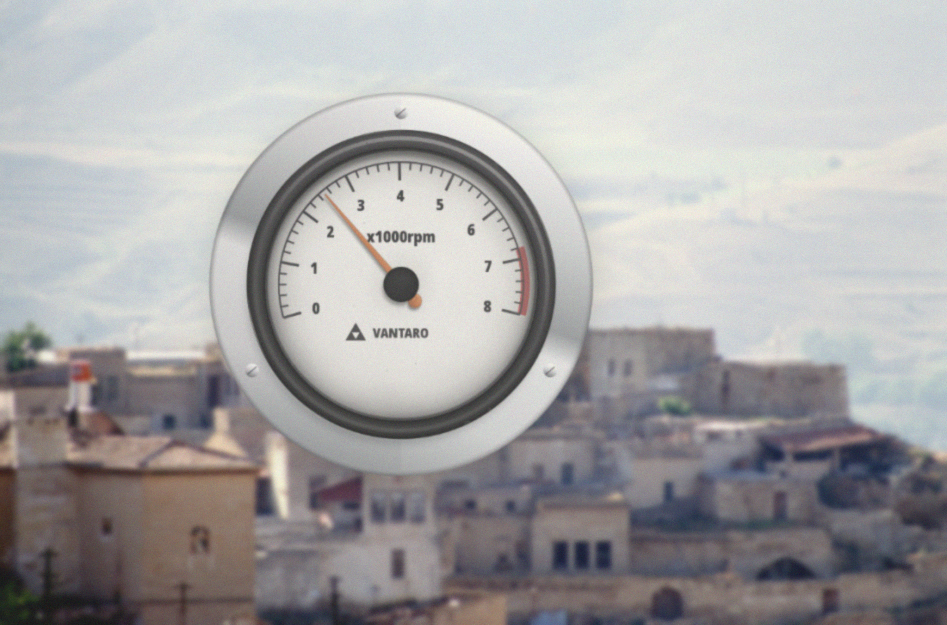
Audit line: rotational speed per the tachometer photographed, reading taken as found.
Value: 2500 rpm
